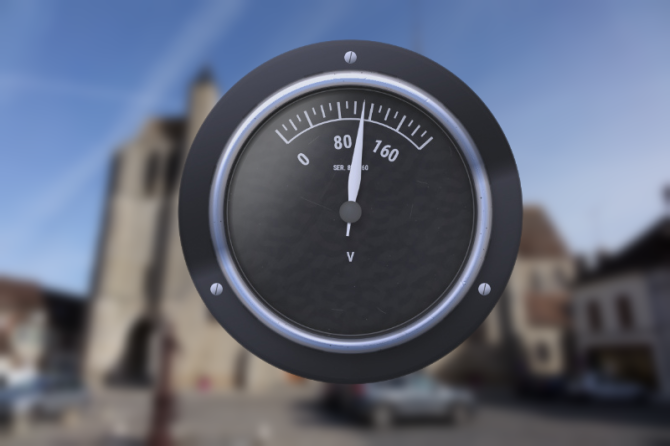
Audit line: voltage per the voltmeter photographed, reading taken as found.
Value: 110 V
